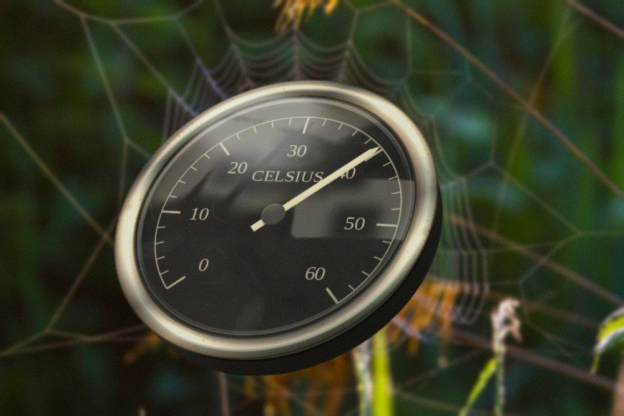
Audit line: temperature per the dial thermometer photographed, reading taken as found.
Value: 40 °C
